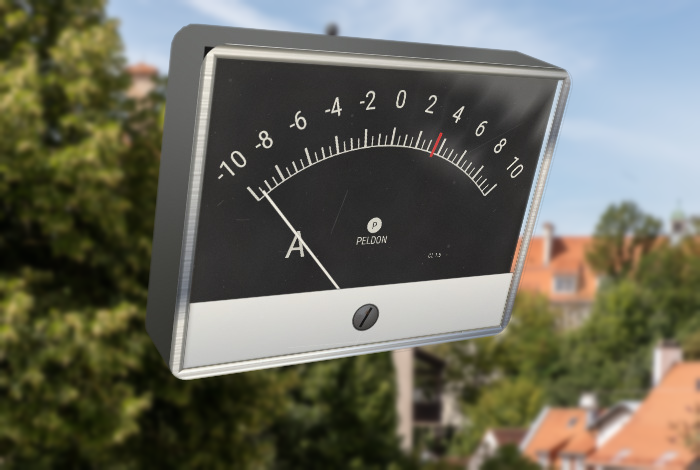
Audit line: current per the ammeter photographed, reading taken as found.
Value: -9.5 A
